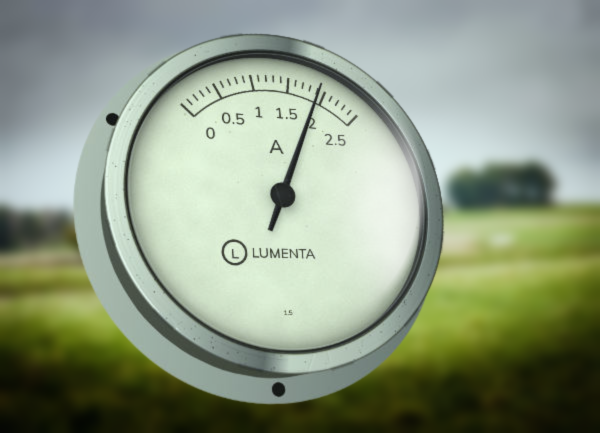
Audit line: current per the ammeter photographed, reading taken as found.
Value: 1.9 A
